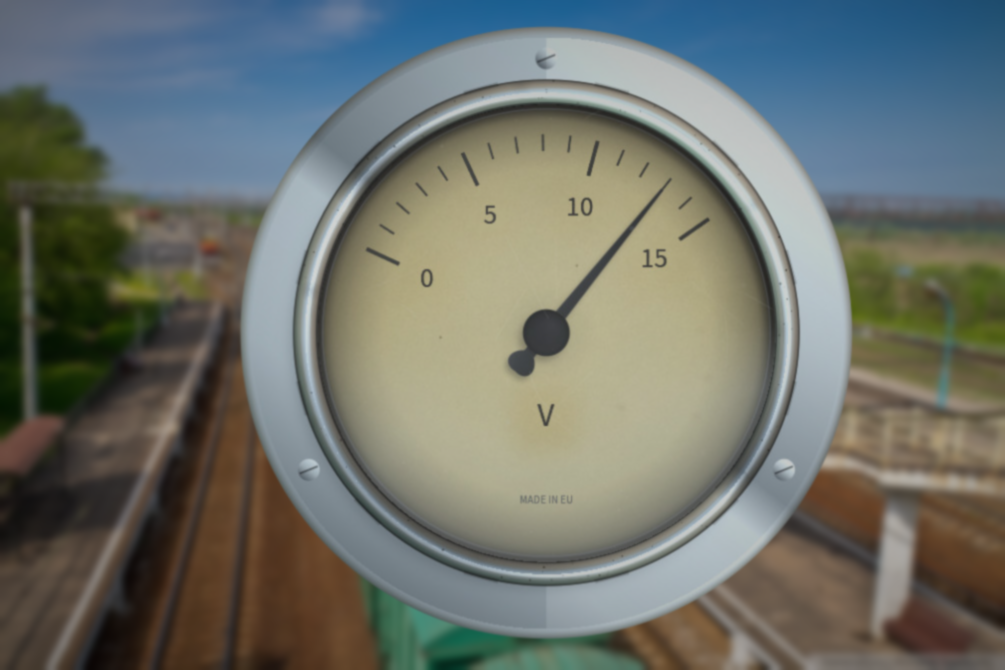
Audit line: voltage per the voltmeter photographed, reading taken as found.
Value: 13 V
